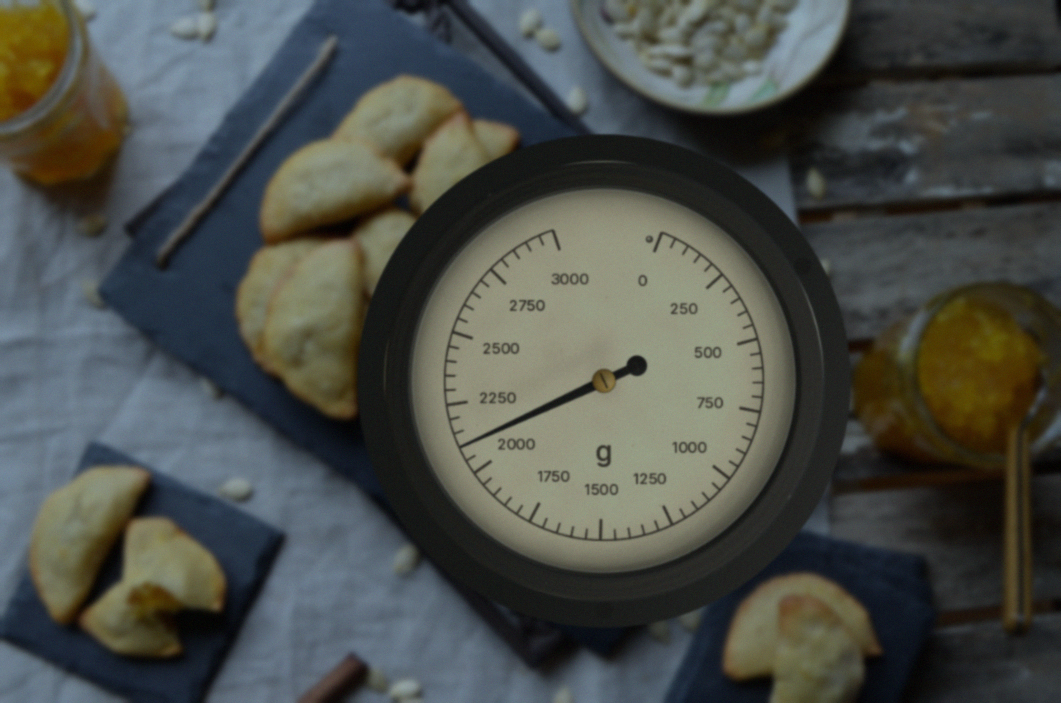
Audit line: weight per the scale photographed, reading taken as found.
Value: 2100 g
